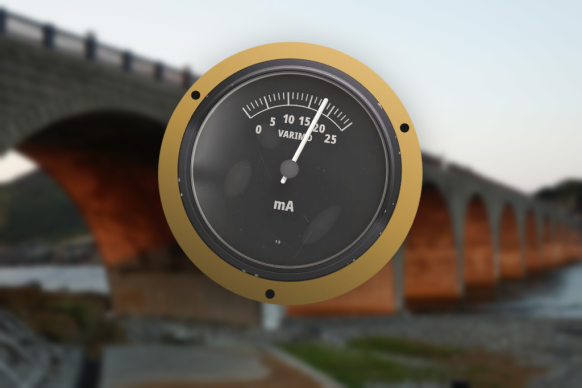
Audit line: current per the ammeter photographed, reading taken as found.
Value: 18 mA
